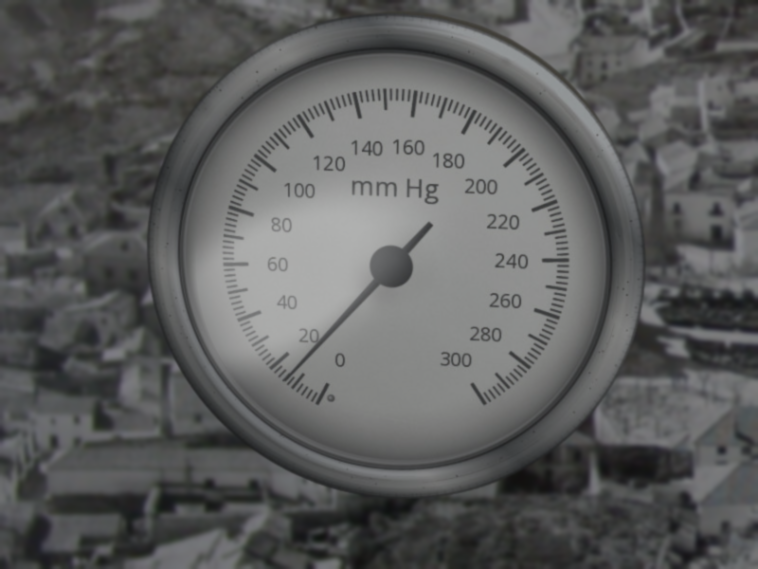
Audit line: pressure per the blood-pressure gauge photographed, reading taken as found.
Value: 14 mmHg
